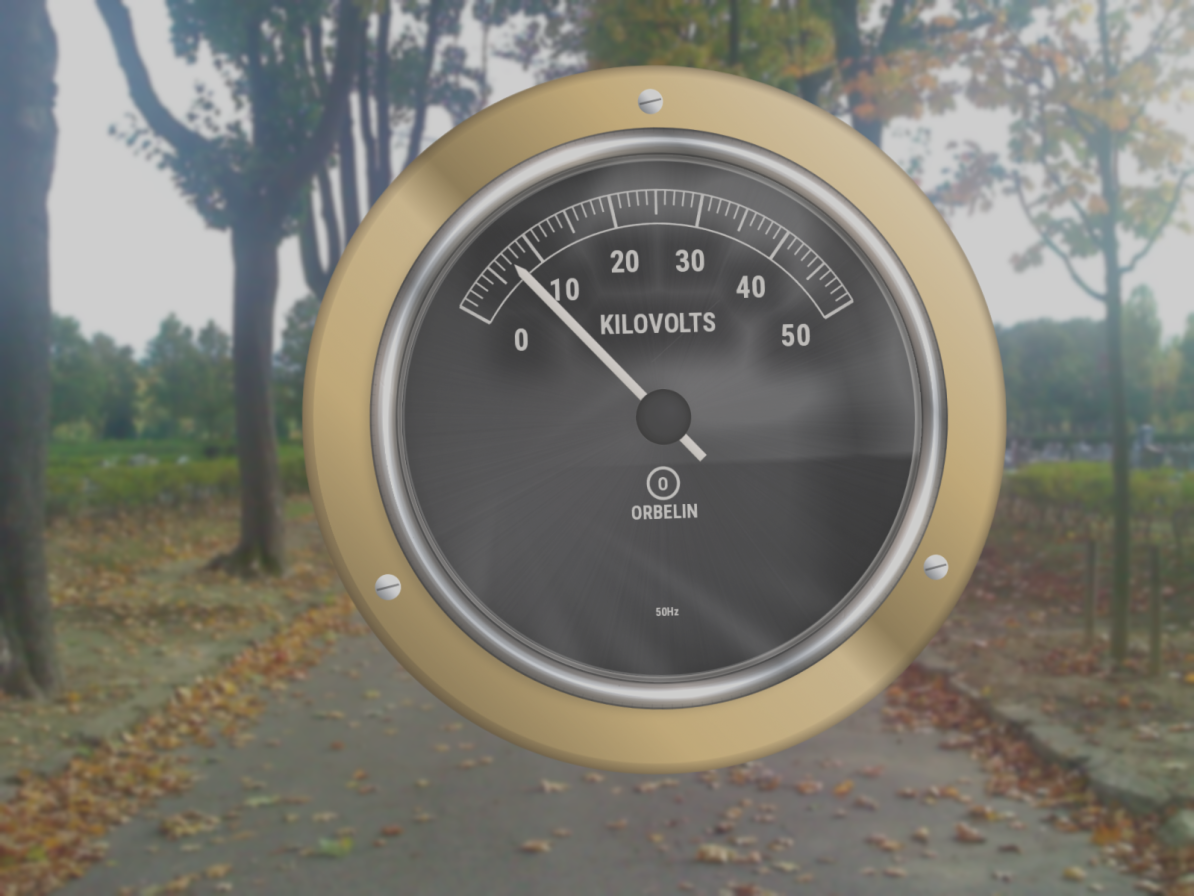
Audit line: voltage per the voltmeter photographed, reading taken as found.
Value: 7 kV
